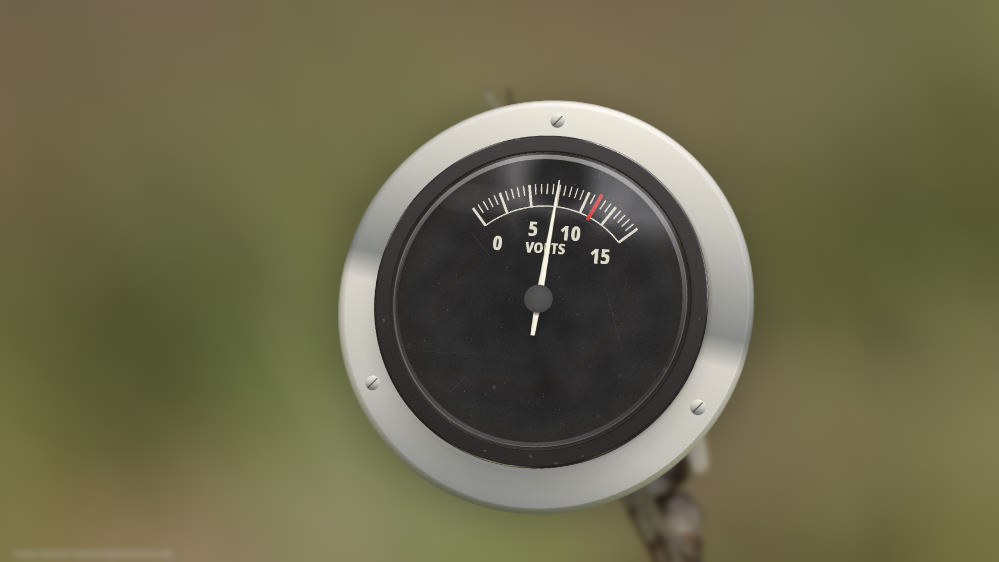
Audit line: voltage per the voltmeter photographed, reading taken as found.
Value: 7.5 V
